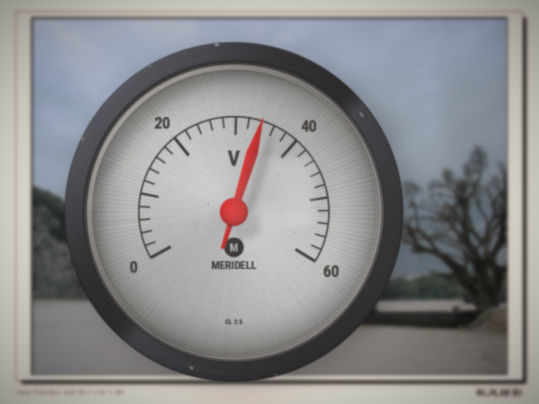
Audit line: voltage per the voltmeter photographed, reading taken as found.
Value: 34 V
